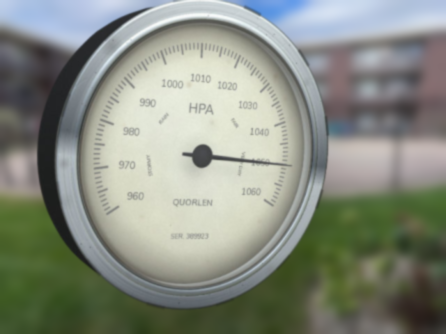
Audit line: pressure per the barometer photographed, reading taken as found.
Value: 1050 hPa
